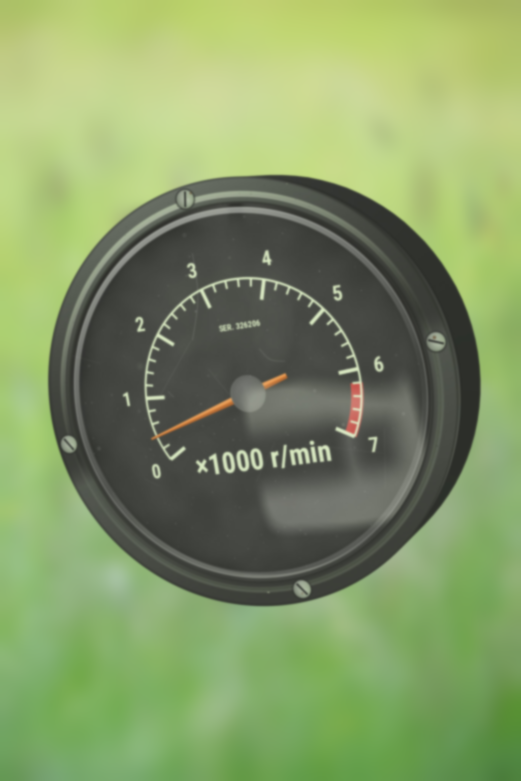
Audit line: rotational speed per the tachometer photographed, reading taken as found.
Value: 400 rpm
